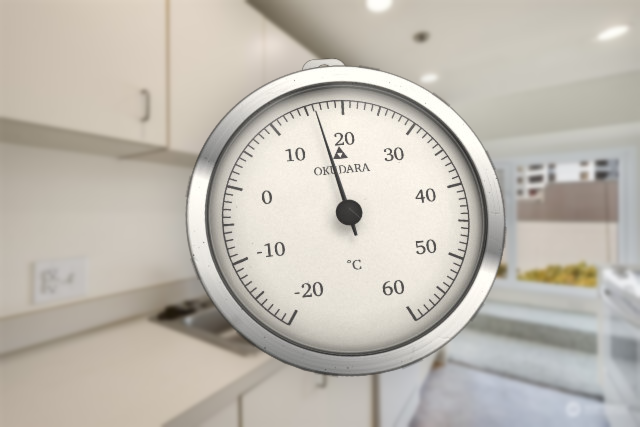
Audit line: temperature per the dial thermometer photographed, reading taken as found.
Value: 16 °C
